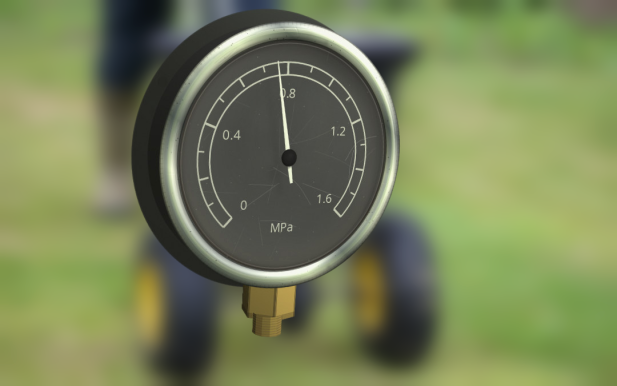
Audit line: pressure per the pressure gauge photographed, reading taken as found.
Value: 0.75 MPa
